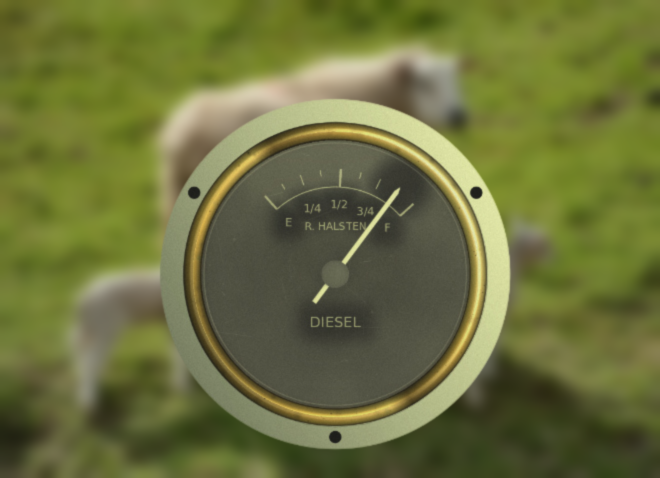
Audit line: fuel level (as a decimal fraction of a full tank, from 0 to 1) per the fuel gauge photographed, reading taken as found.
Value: 0.875
